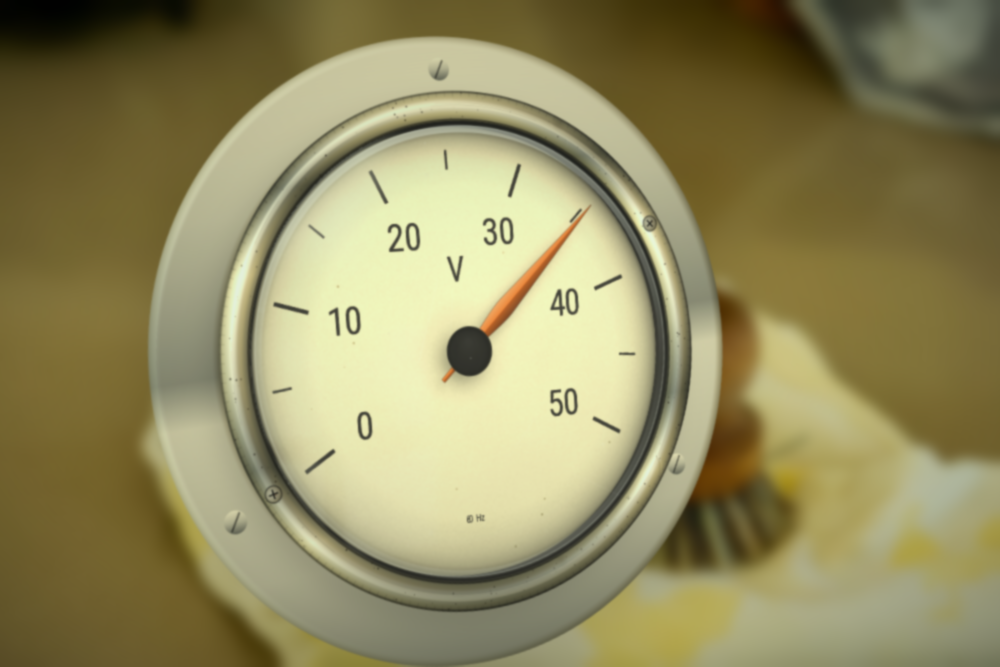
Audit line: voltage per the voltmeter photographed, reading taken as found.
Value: 35 V
